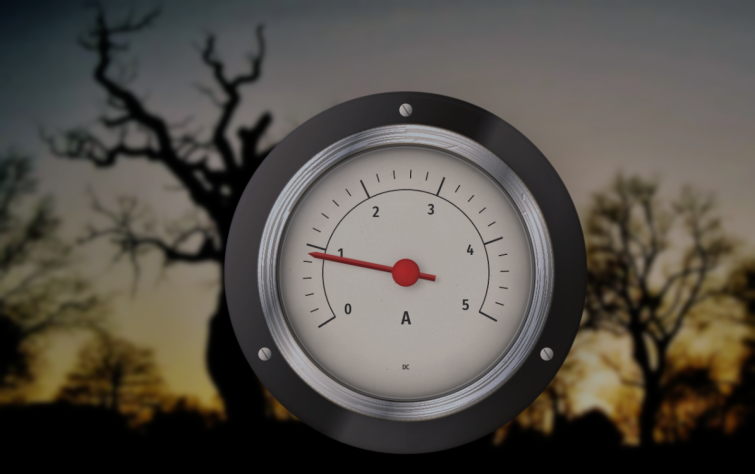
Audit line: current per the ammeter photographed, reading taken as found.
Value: 0.9 A
